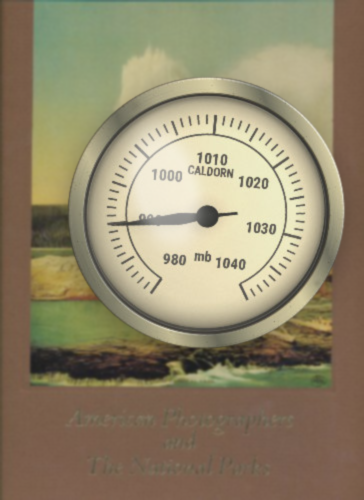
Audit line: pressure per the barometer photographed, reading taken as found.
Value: 990 mbar
